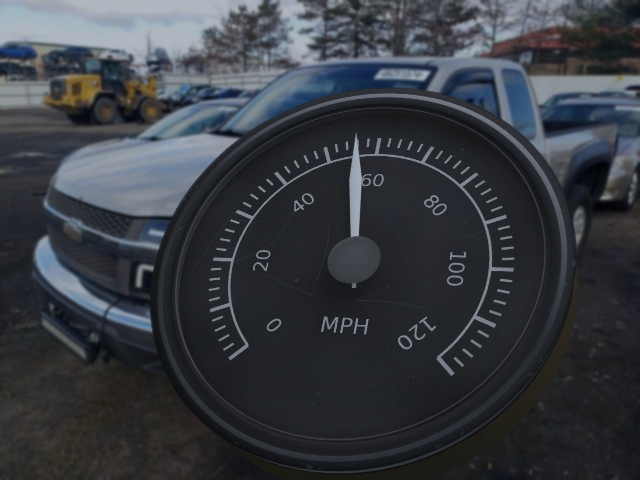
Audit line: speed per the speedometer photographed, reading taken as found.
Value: 56 mph
